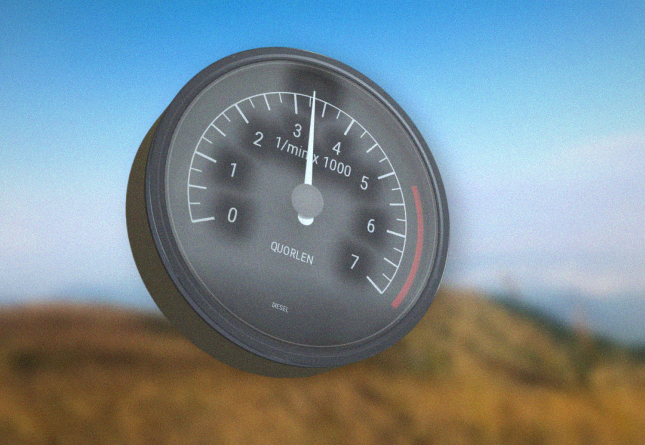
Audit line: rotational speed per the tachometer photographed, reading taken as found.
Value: 3250 rpm
